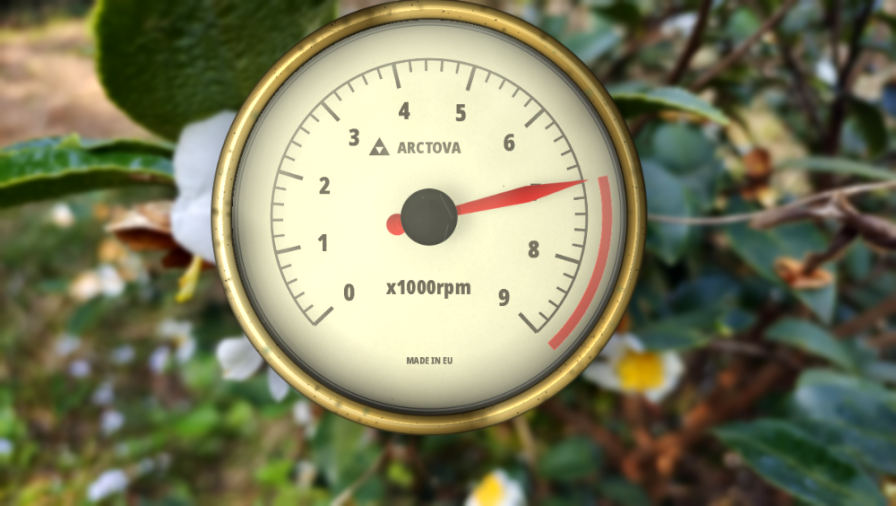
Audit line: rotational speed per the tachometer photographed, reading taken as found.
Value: 7000 rpm
